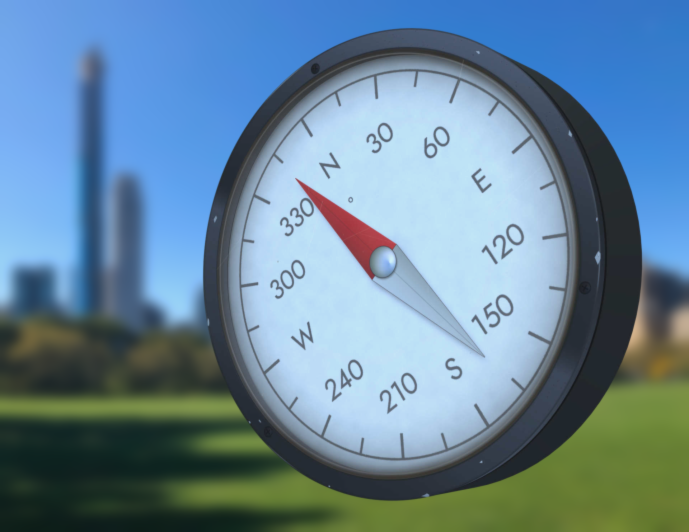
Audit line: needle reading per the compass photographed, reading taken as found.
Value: 345 °
